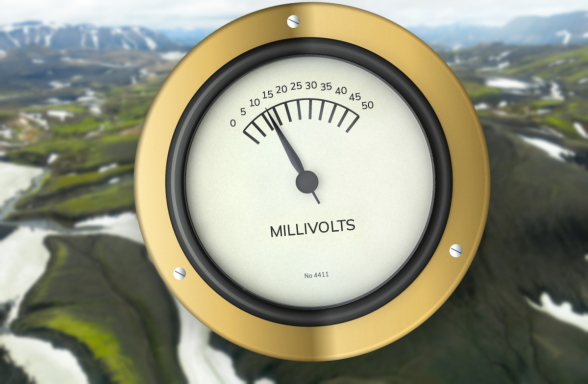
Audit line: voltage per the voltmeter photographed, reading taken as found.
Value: 12.5 mV
